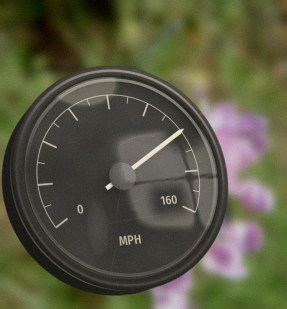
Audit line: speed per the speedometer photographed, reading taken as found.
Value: 120 mph
